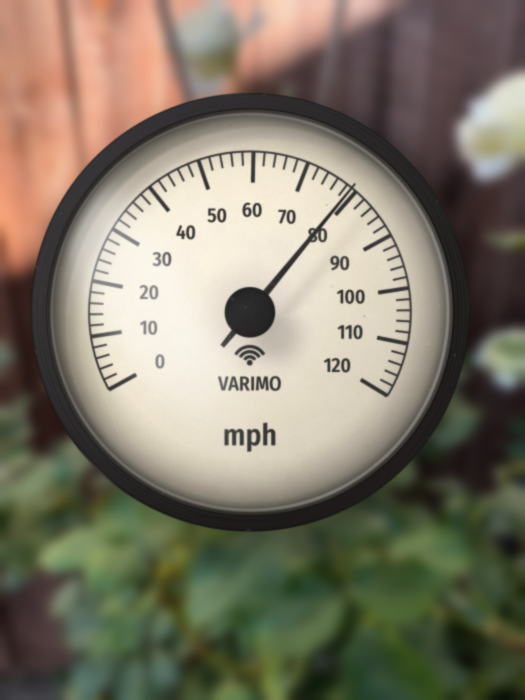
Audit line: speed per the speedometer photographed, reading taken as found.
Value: 79 mph
